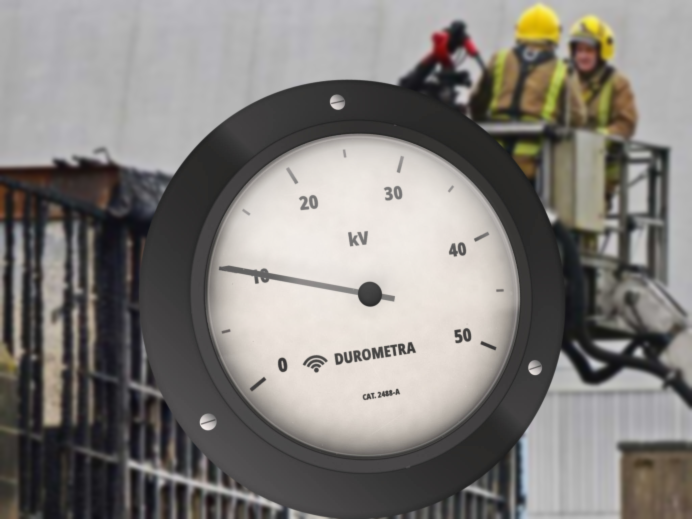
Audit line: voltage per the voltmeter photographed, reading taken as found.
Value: 10 kV
